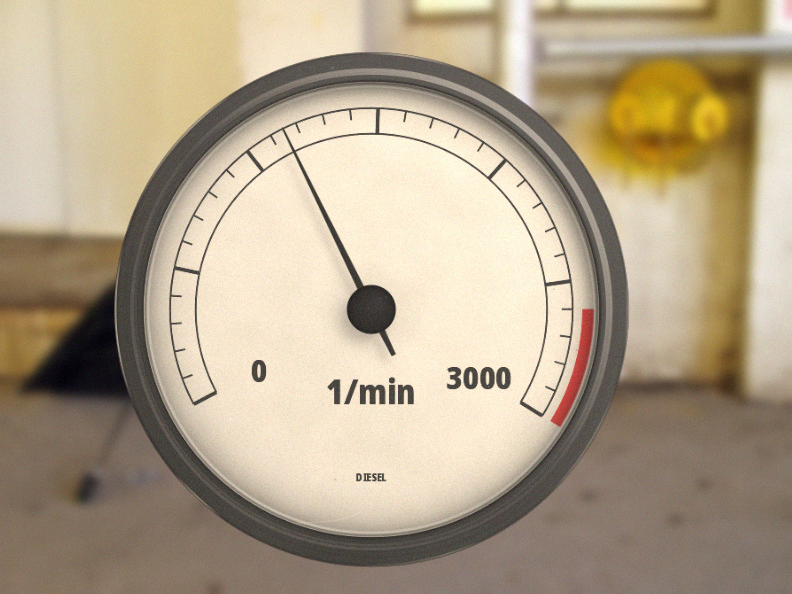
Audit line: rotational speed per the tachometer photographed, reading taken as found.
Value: 1150 rpm
